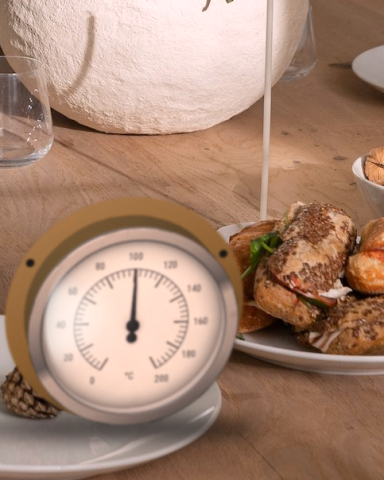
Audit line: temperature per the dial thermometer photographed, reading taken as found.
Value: 100 °C
